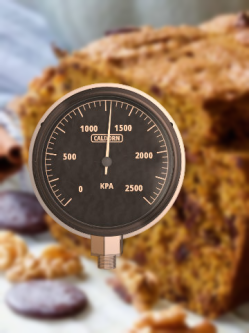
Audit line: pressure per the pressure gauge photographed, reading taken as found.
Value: 1300 kPa
